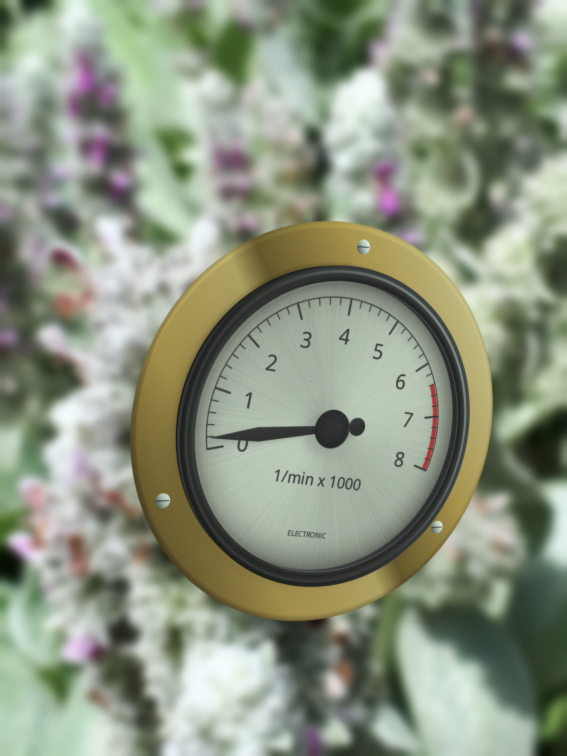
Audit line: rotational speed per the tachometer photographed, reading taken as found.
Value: 200 rpm
